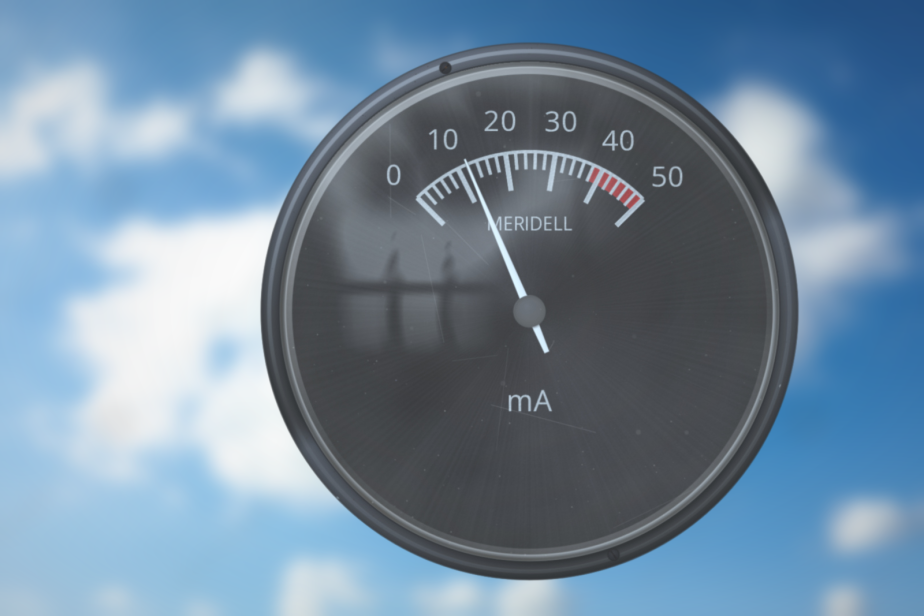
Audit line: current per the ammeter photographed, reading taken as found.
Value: 12 mA
